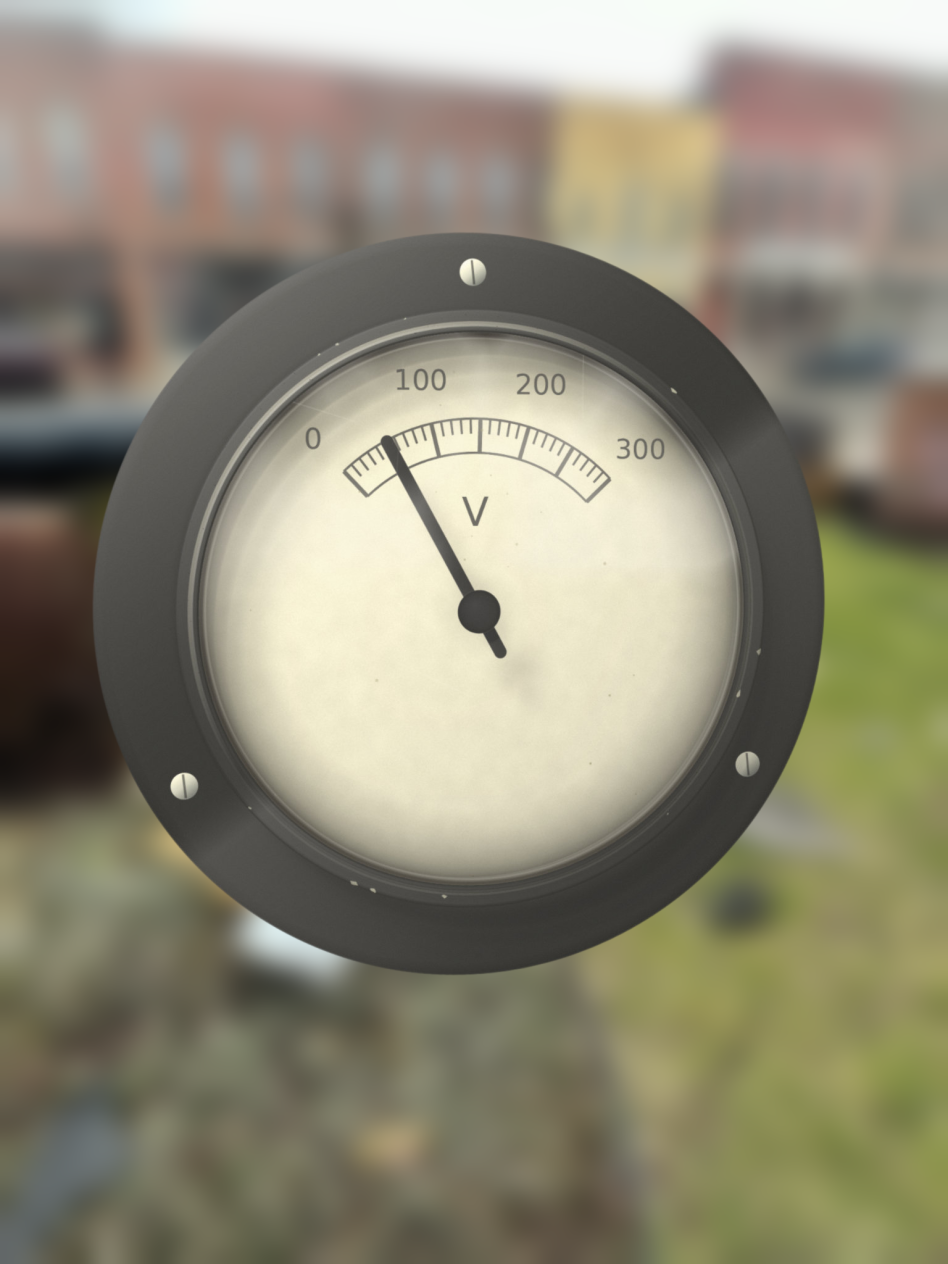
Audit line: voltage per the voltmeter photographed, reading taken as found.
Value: 50 V
